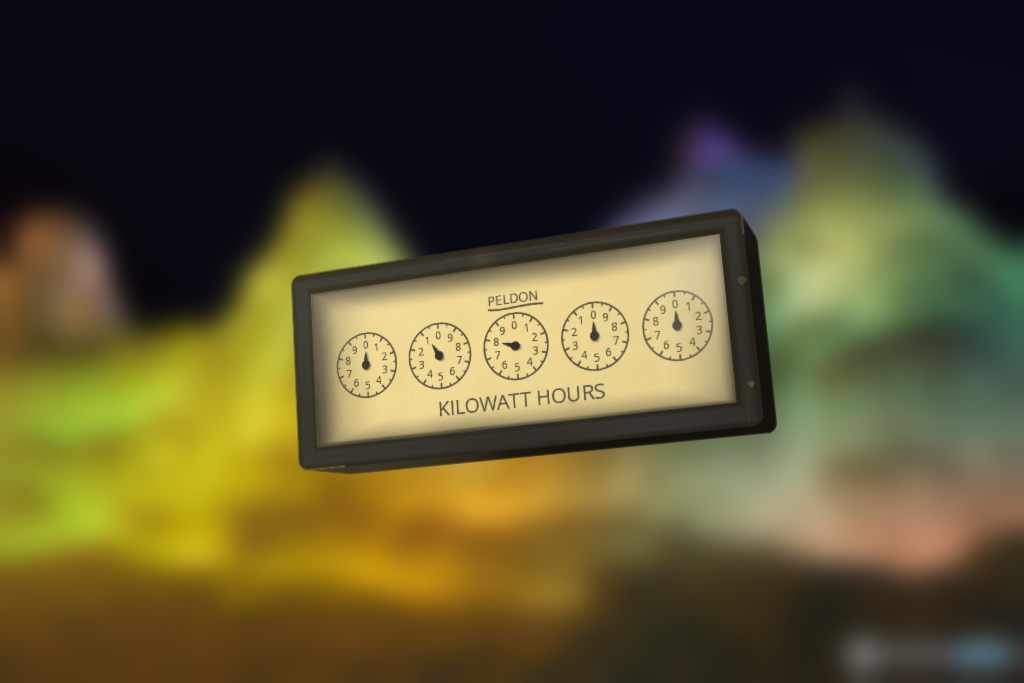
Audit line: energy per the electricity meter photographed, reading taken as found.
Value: 800 kWh
